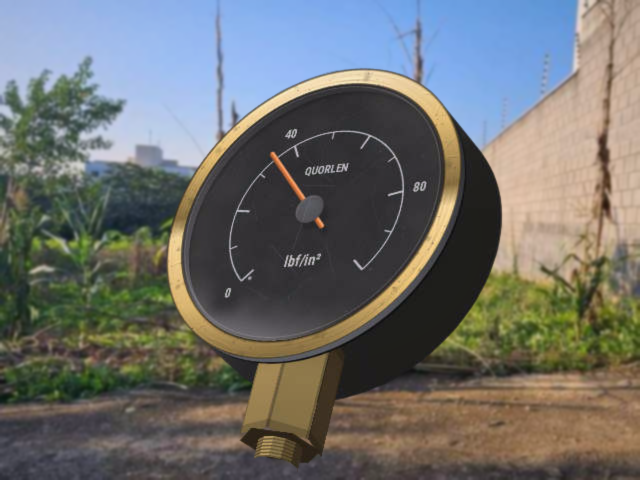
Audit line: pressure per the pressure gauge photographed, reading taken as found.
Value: 35 psi
